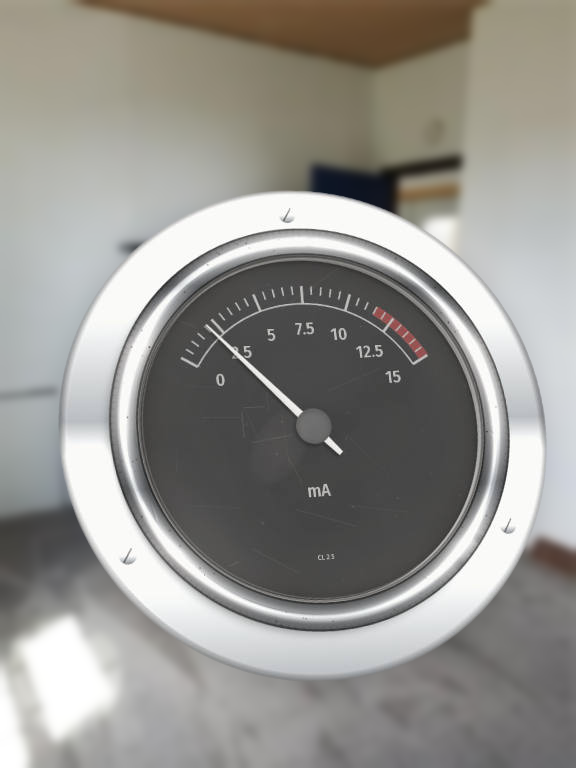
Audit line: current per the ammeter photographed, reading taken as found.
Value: 2 mA
